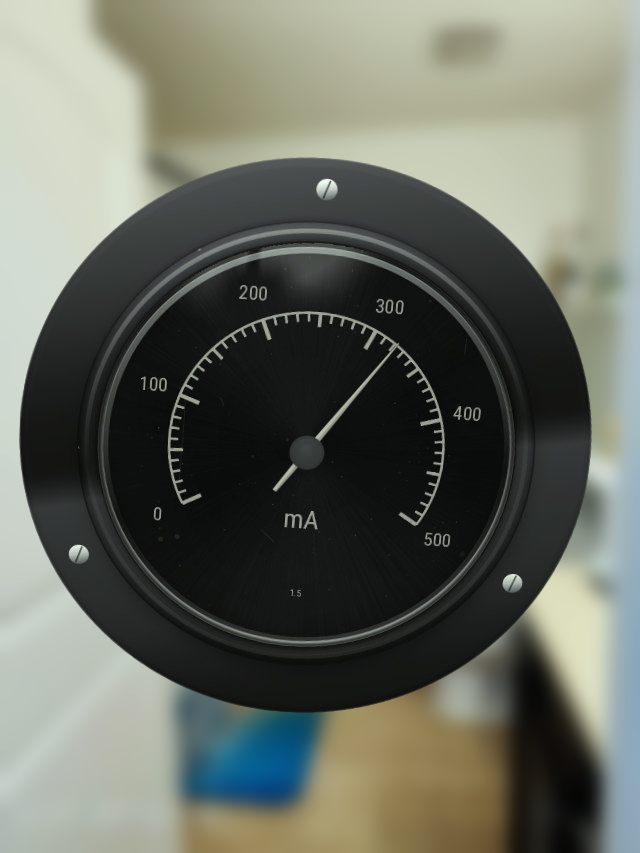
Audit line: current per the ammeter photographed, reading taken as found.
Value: 320 mA
